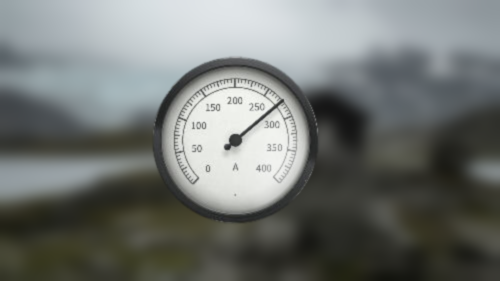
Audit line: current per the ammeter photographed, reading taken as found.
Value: 275 A
